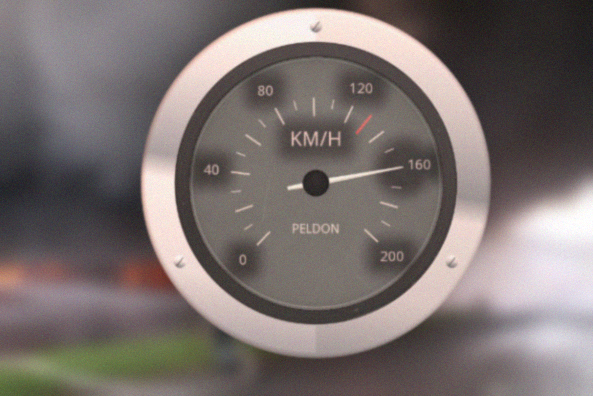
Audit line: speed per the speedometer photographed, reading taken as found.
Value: 160 km/h
